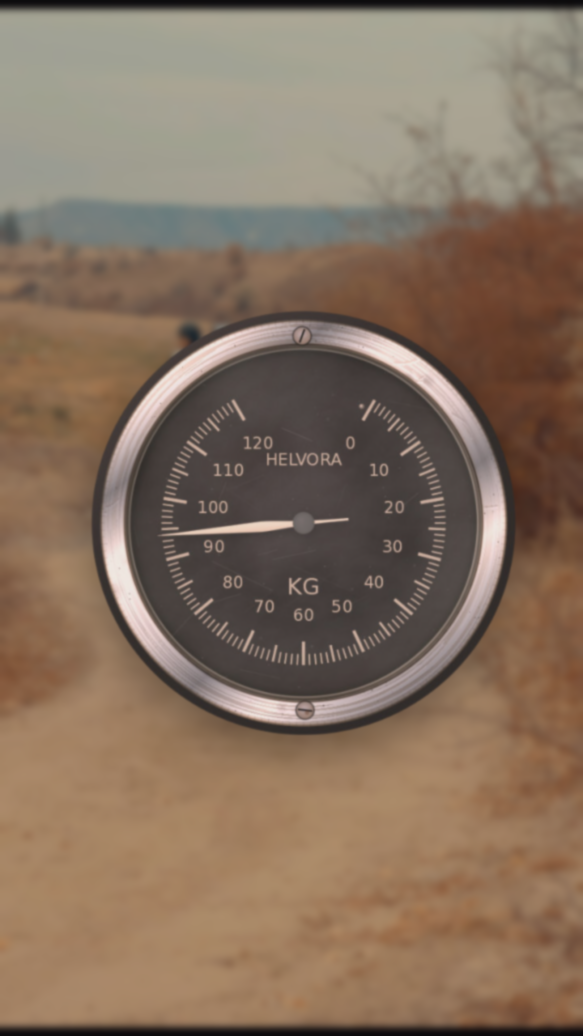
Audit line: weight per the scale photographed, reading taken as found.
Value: 94 kg
